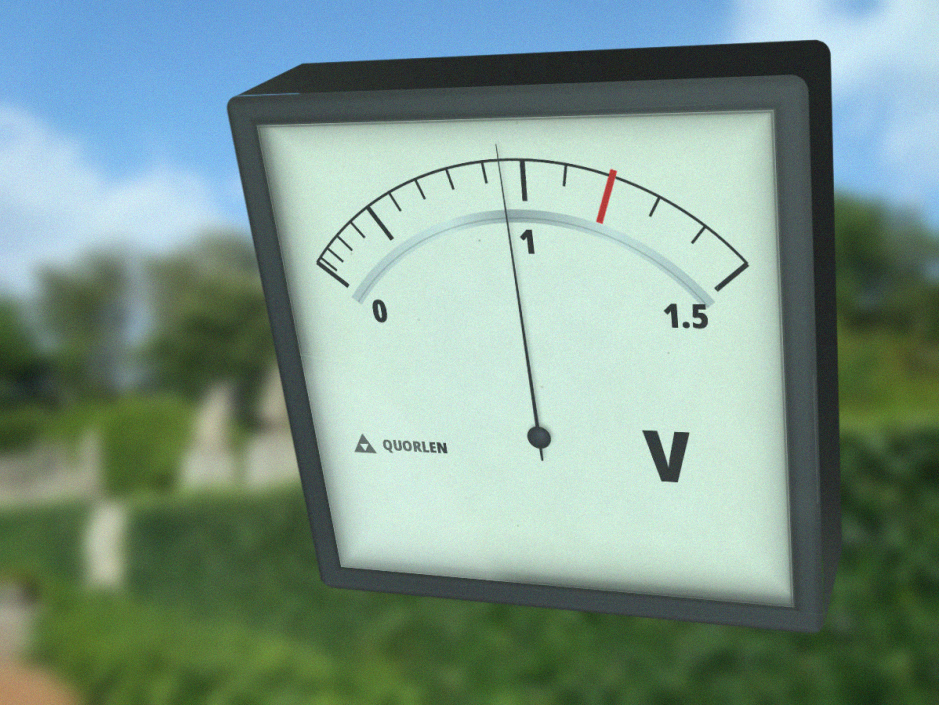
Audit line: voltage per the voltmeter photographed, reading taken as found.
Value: 0.95 V
